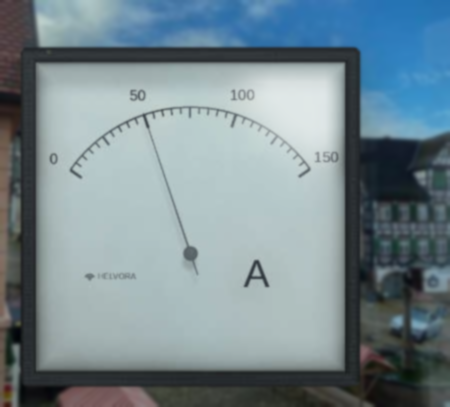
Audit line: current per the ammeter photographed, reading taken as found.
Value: 50 A
